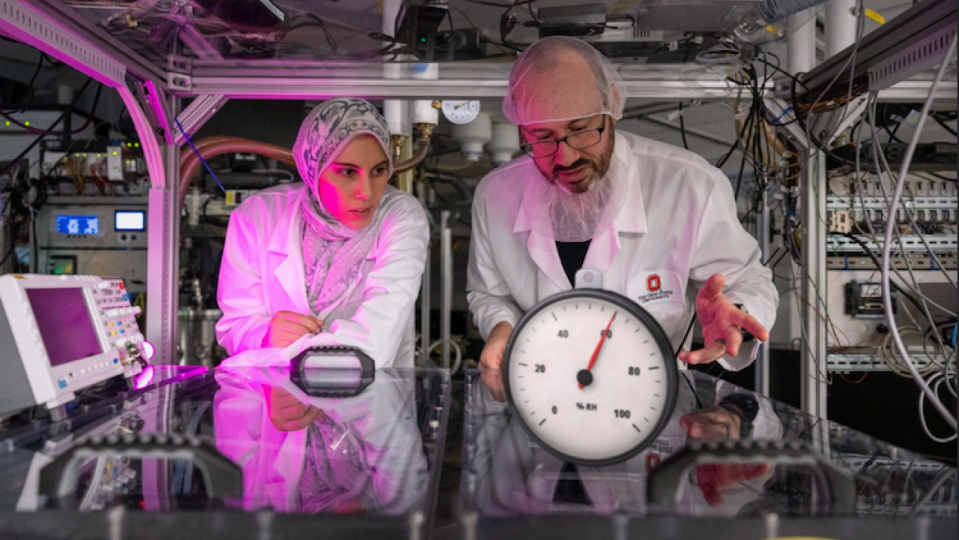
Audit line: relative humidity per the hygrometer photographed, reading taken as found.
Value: 60 %
